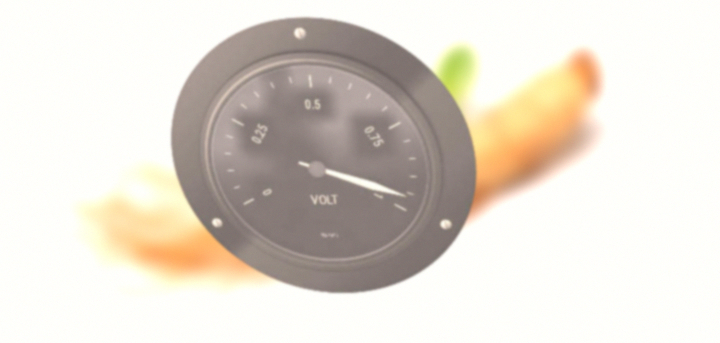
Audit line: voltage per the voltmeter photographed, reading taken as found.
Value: 0.95 V
